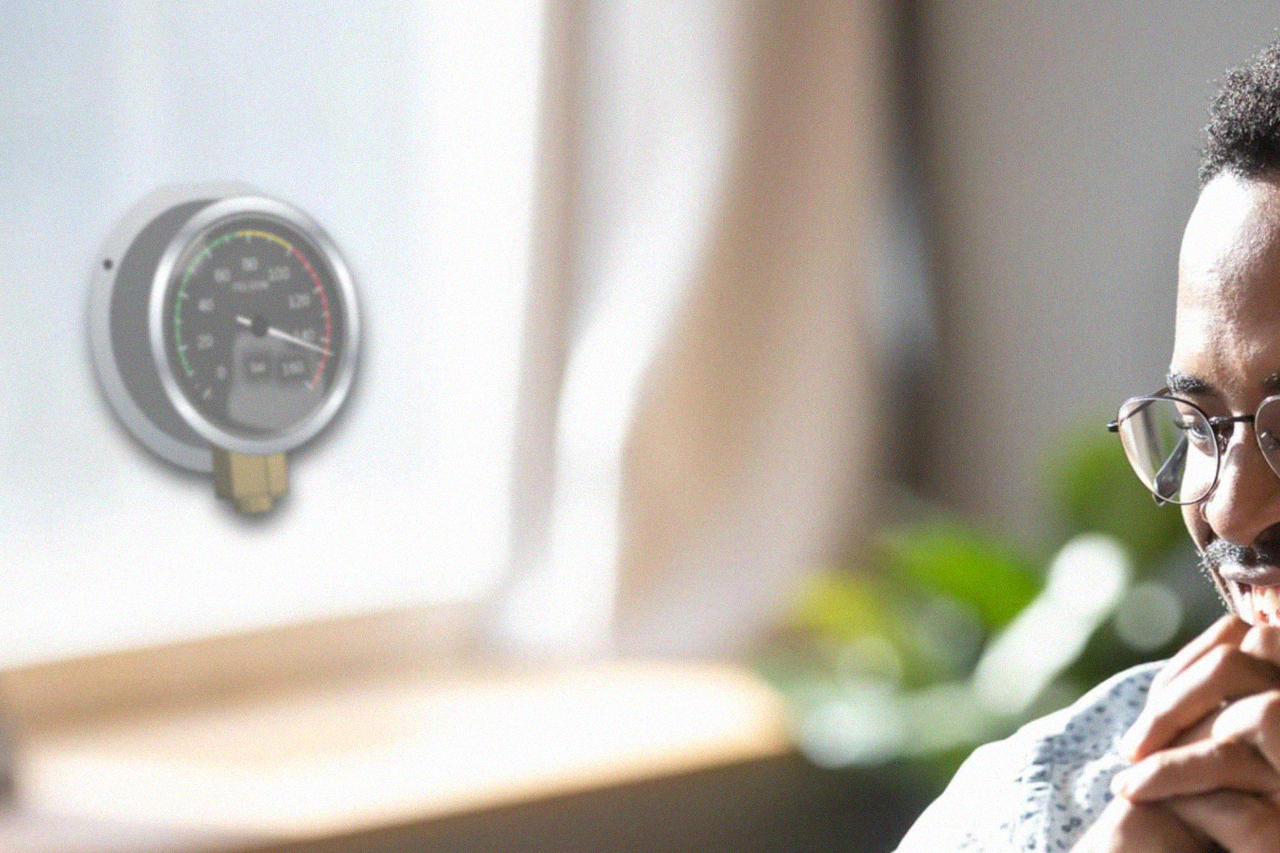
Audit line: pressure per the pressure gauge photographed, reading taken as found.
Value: 145 bar
